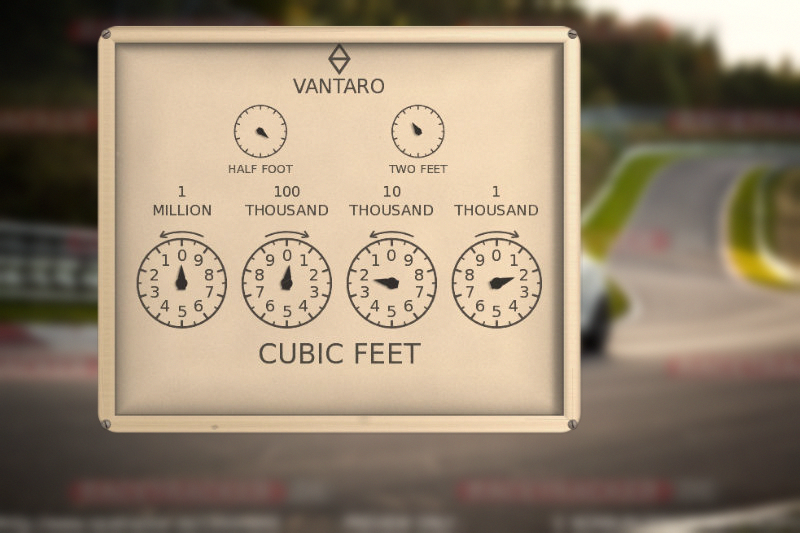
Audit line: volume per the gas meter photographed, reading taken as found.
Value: 2200 ft³
